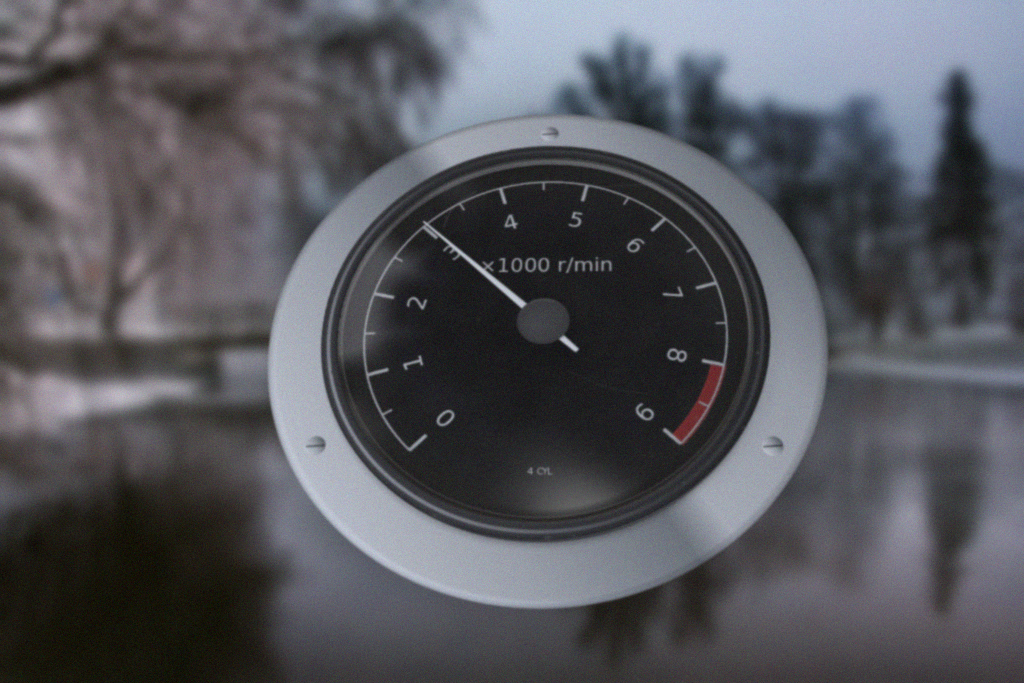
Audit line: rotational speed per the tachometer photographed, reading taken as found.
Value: 3000 rpm
